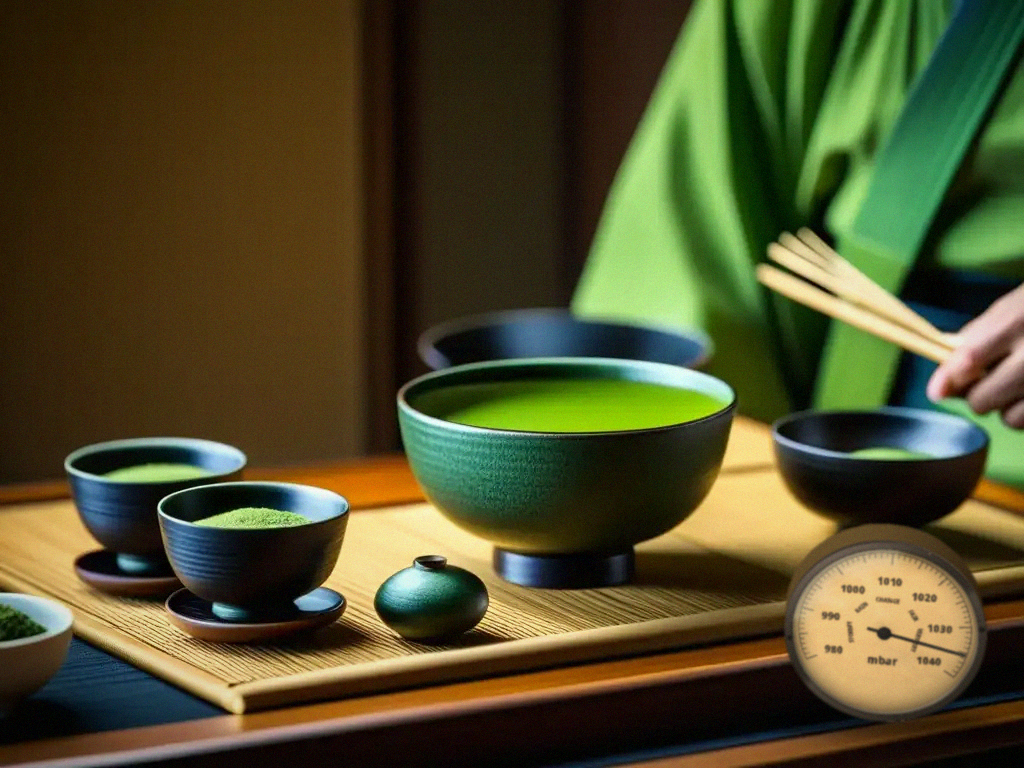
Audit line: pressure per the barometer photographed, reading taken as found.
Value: 1035 mbar
